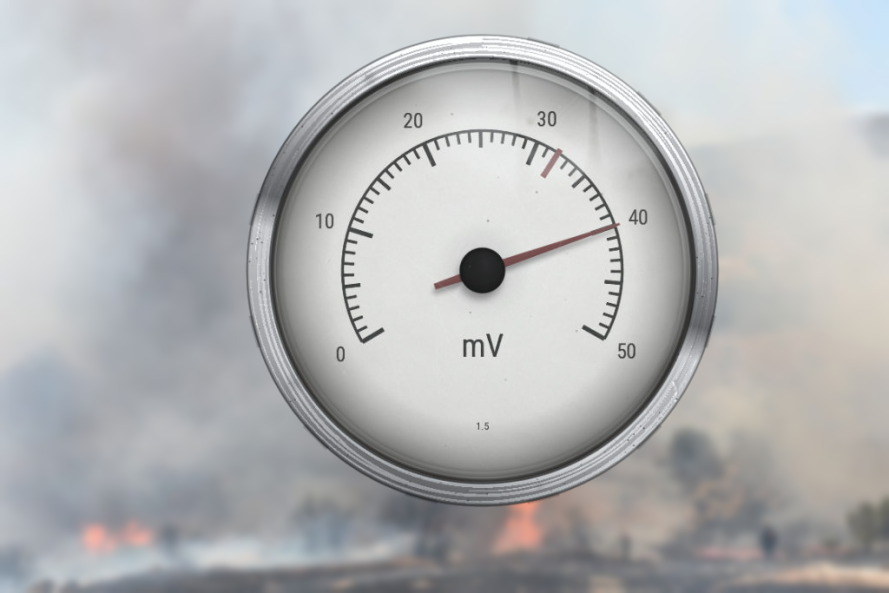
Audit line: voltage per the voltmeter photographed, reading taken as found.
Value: 40 mV
